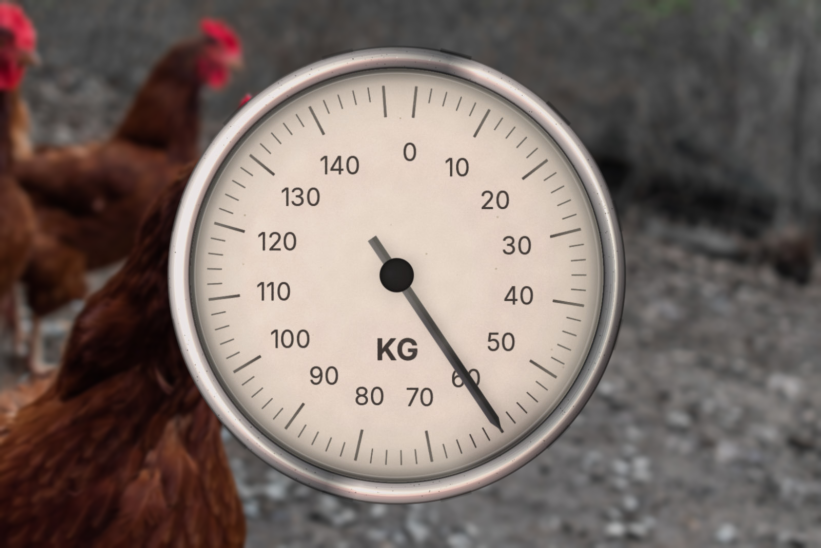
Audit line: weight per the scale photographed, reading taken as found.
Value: 60 kg
